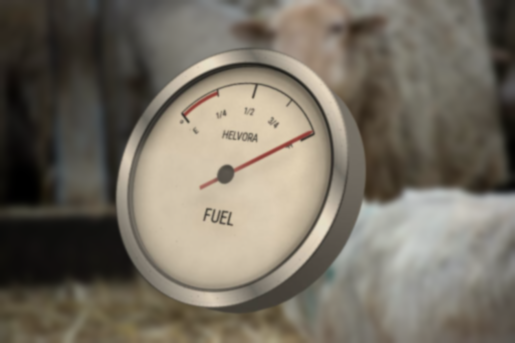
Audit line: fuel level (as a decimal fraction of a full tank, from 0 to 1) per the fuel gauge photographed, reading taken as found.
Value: 1
